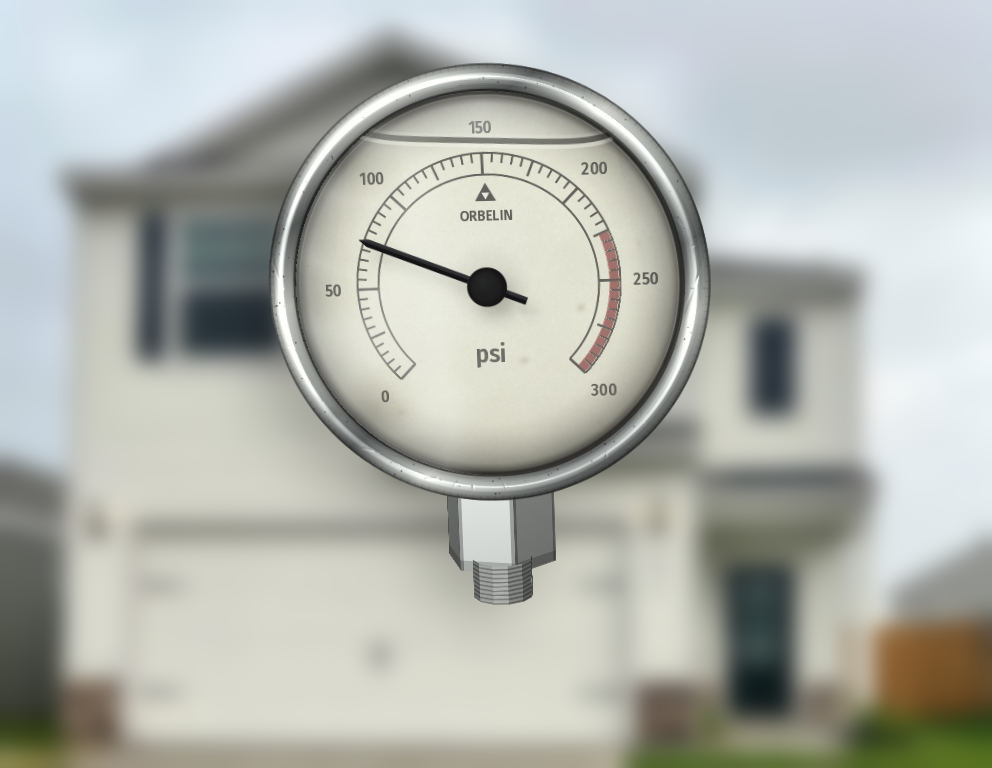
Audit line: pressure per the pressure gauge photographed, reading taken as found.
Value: 75 psi
